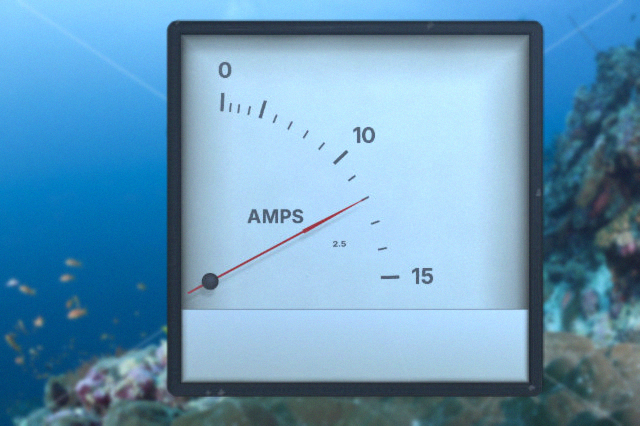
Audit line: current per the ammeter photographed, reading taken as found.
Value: 12 A
